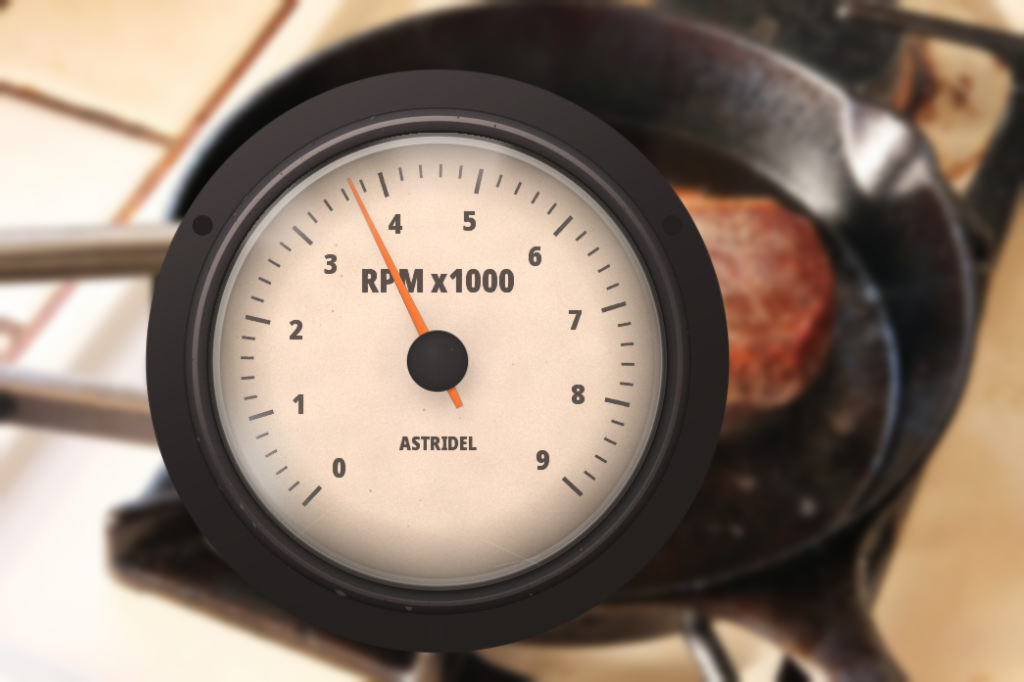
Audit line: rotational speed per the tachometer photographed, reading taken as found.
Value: 3700 rpm
